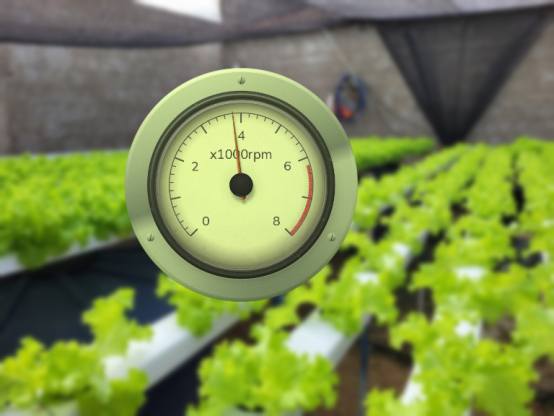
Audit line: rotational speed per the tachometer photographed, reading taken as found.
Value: 3800 rpm
